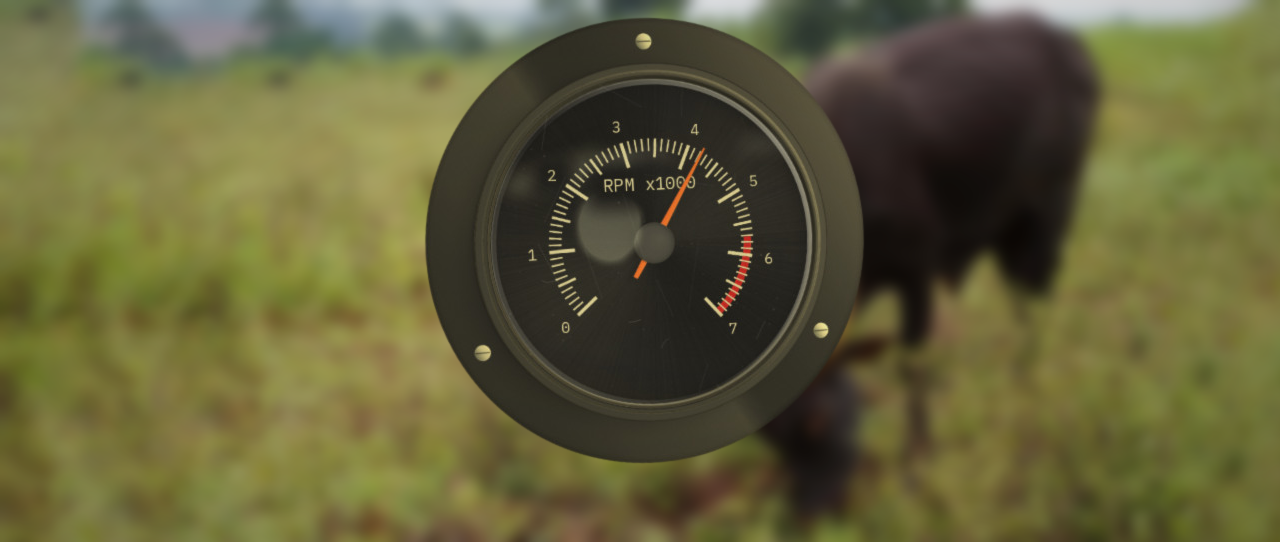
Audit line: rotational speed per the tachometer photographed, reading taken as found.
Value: 4200 rpm
